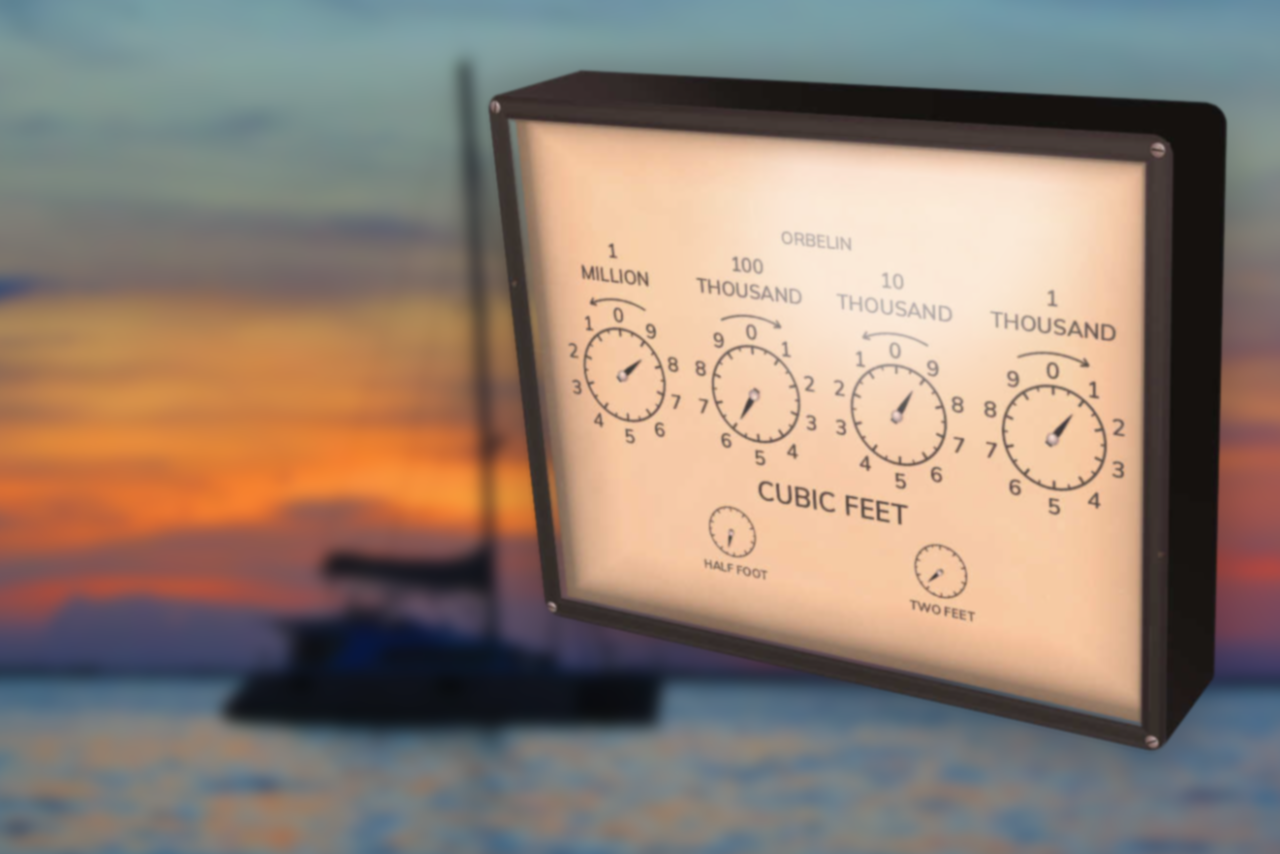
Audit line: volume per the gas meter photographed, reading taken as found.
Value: 859100 ft³
